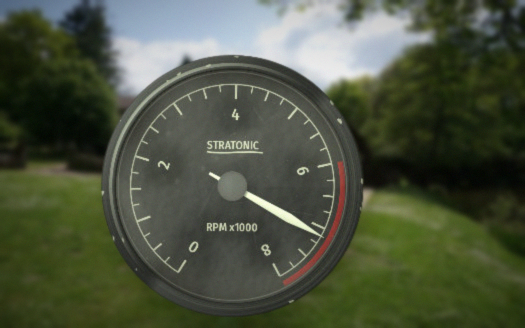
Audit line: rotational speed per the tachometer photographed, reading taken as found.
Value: 7125 rpm
